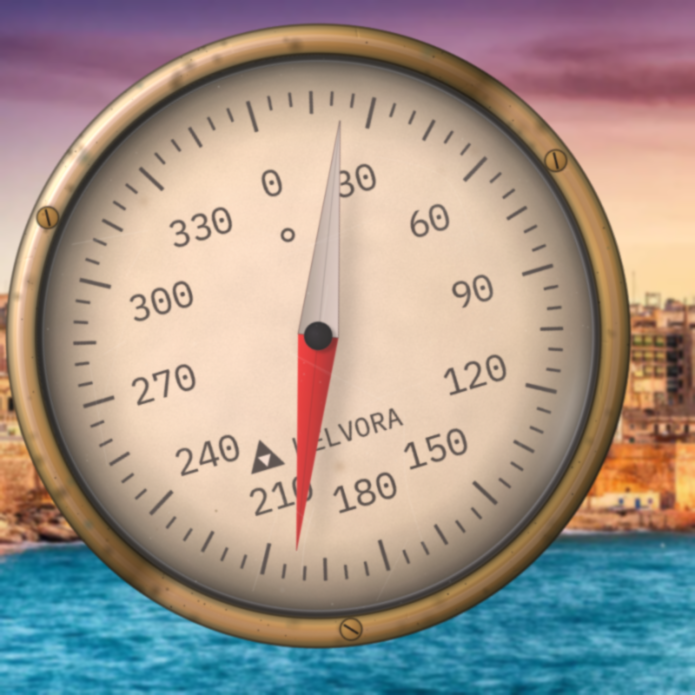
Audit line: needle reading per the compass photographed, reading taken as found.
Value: 202.5 °
